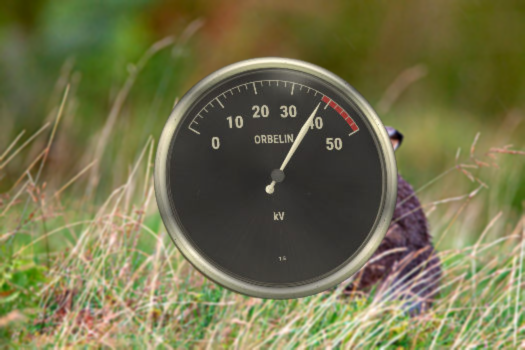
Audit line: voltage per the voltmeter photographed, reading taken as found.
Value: 38 kV
